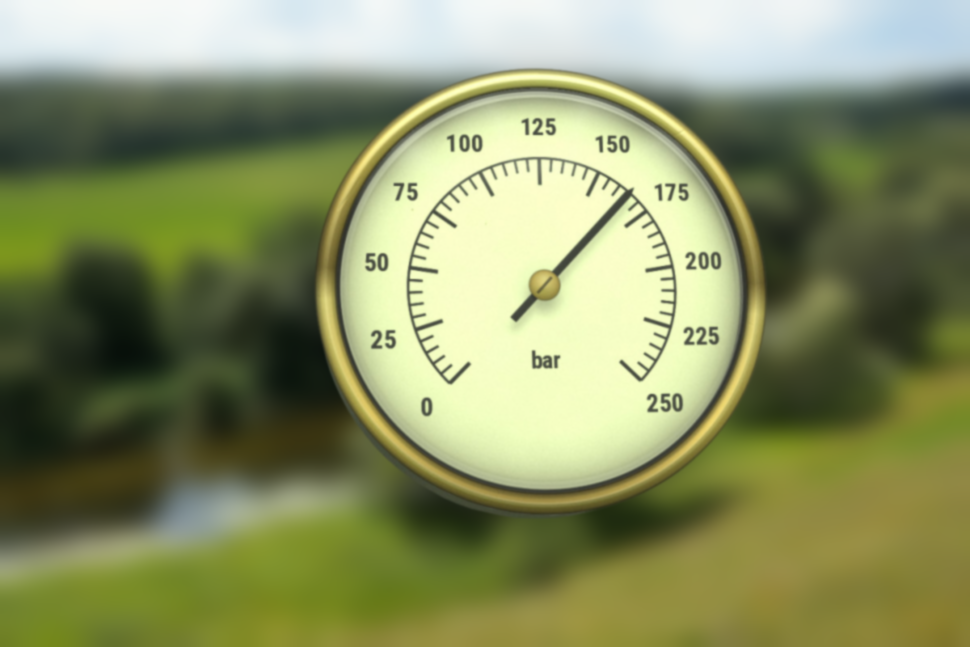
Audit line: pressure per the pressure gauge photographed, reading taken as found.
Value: 165 bar
